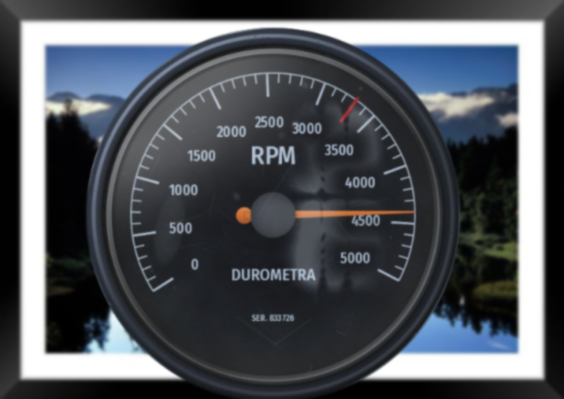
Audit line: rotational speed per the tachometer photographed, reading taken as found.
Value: 4400 rpm
